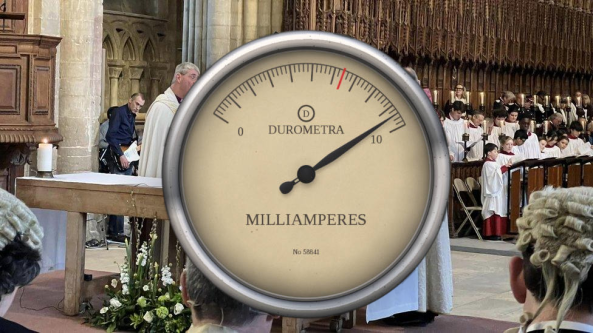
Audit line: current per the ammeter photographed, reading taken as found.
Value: 9.4 mA
